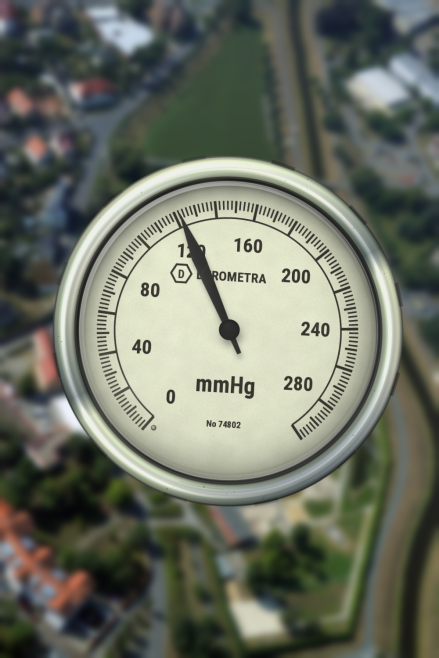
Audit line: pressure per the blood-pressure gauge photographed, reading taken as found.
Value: 122 mmHg
